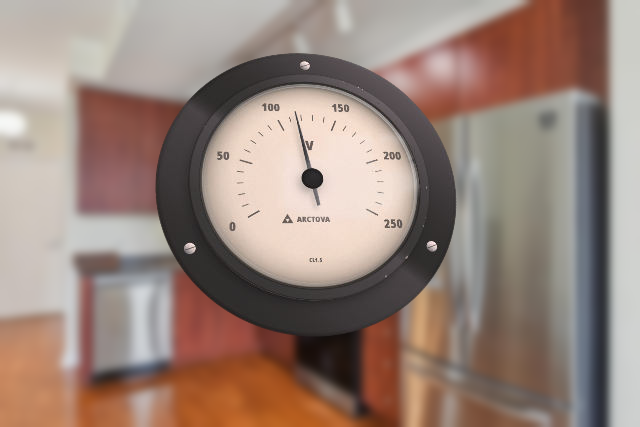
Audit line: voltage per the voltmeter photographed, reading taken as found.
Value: 115 V
